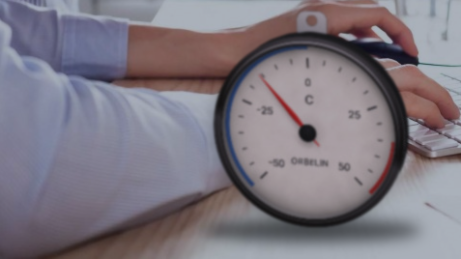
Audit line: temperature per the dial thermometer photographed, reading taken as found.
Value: -15 °C
